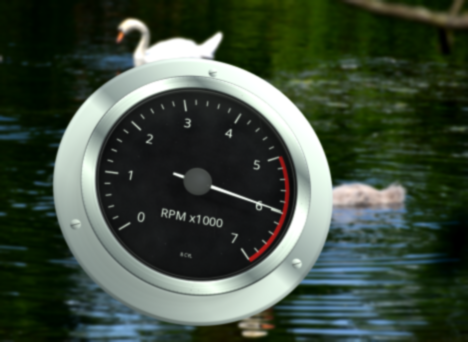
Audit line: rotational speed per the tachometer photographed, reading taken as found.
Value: 6000 rpm
